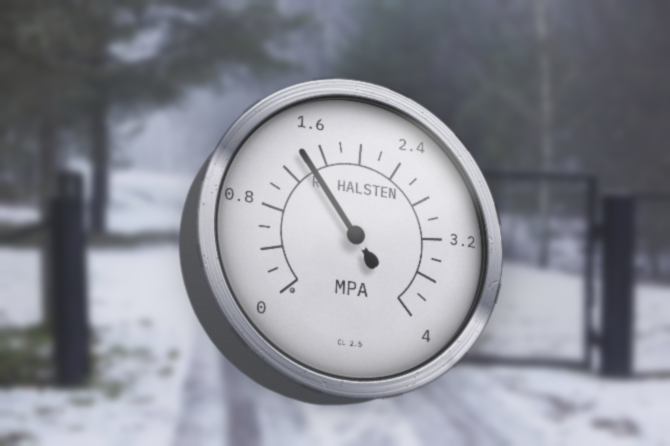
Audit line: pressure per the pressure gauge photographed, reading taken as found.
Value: 1.4 MPa
